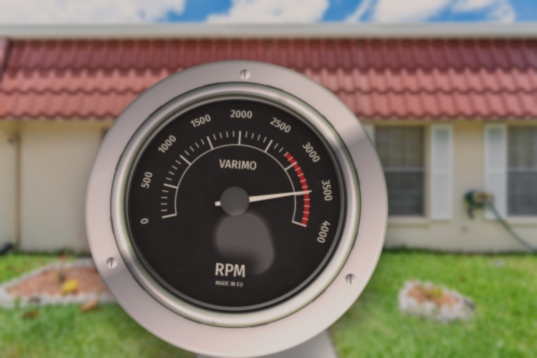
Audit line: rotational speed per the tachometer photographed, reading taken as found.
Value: 3500 rpm
